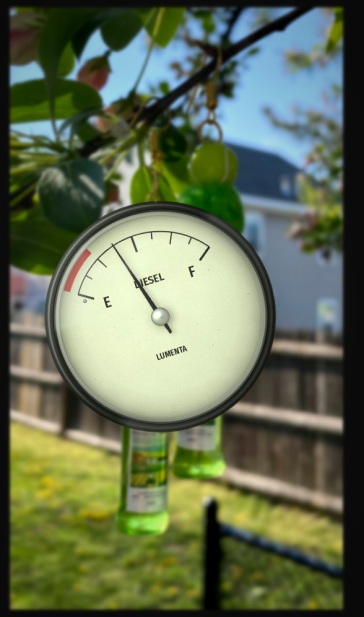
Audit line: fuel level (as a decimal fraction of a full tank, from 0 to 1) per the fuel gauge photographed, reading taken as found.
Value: 0.375
